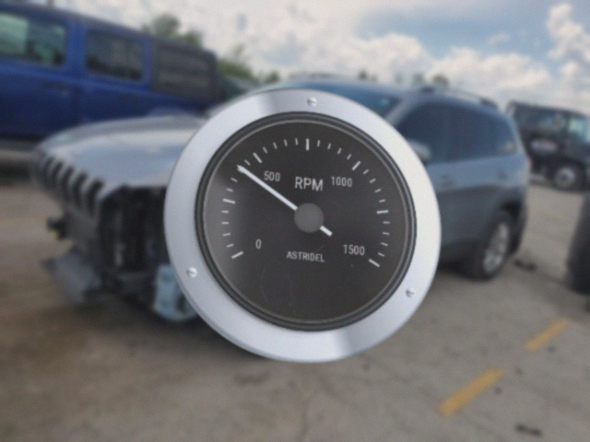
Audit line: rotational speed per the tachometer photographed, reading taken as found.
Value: 400 rpm
